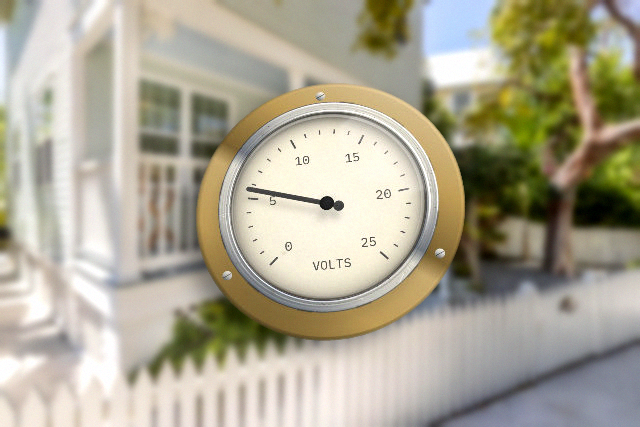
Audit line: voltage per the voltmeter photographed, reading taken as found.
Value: 5.5 V
